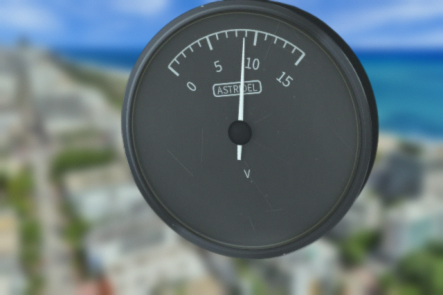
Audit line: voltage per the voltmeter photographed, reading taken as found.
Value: 9 V
